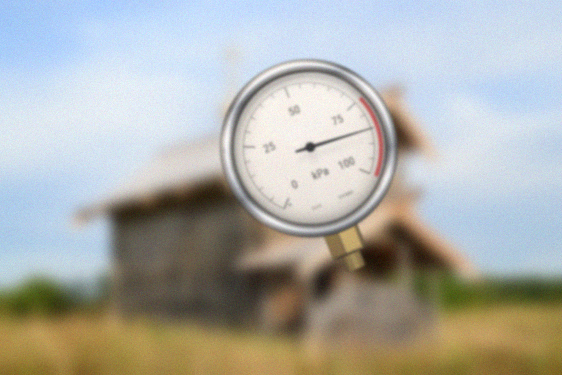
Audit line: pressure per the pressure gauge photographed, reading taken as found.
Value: 85 kPa
